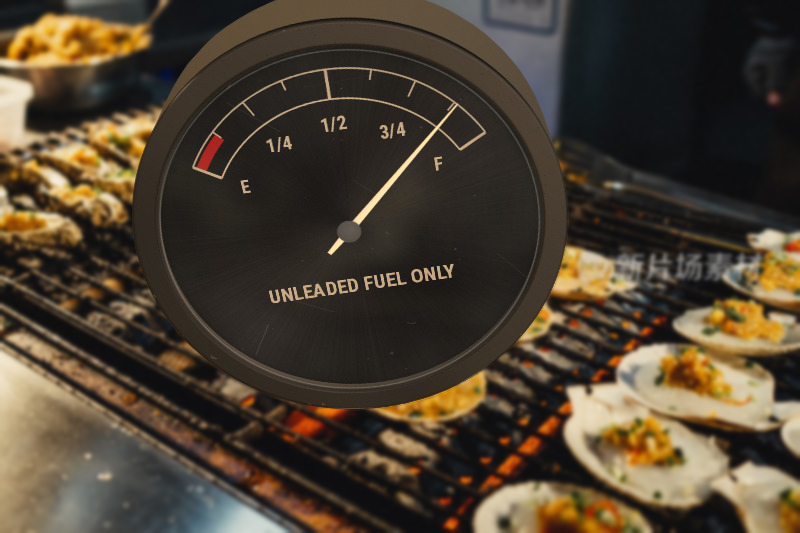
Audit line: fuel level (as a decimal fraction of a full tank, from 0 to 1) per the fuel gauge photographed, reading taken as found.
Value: 0.875
